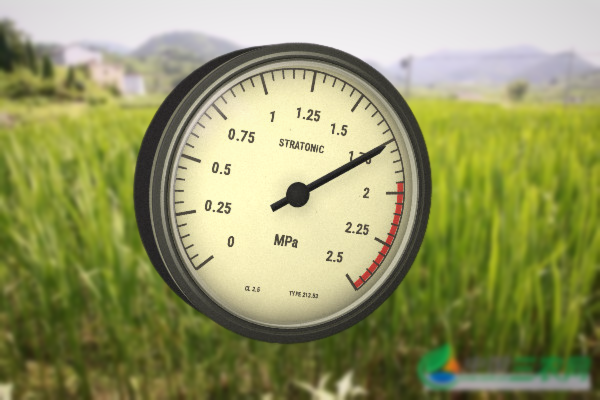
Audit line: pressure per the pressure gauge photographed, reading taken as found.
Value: 1.75 MPa
